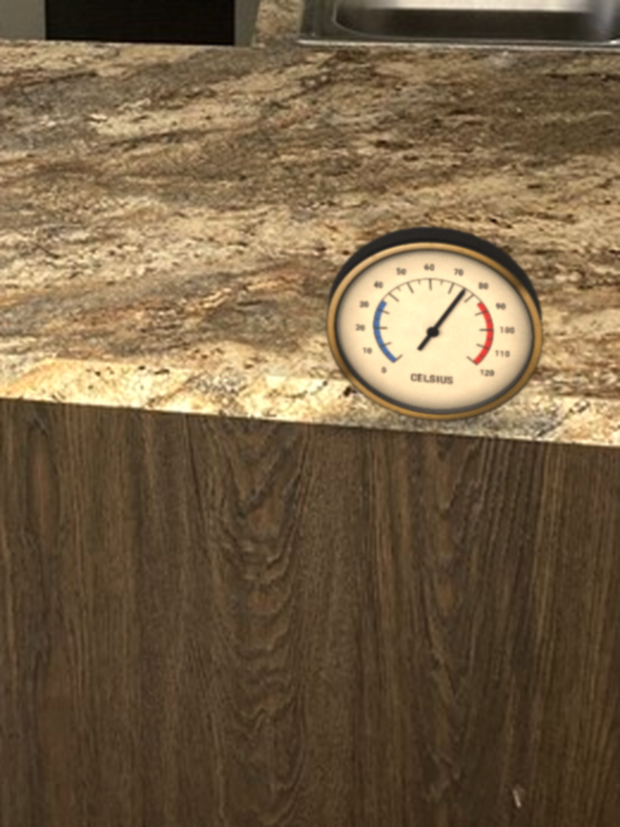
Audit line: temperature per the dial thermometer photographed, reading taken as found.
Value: 75 °C
